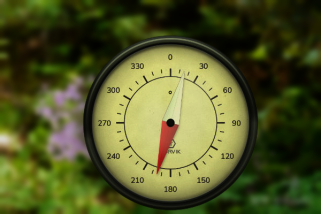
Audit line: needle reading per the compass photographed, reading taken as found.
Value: 195 °
